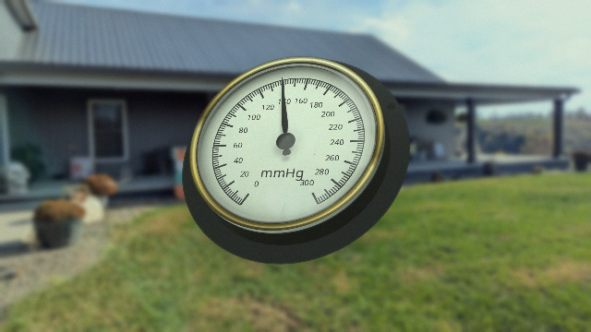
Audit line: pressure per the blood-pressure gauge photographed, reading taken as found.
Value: 140 mmHg
